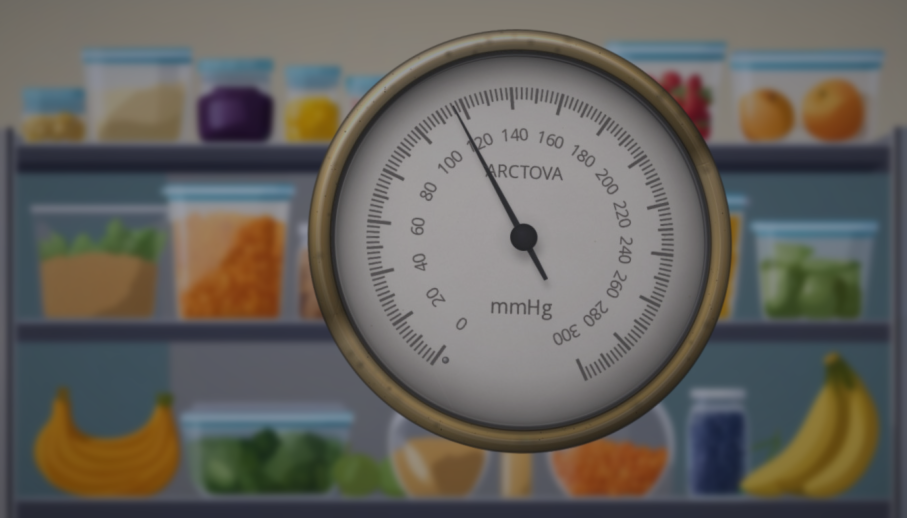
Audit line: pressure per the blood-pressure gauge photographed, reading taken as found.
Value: 116 mmHg
